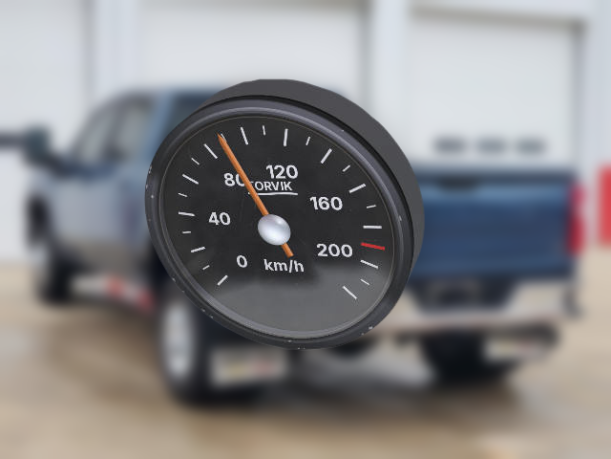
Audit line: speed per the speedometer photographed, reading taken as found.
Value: 90 km/h
